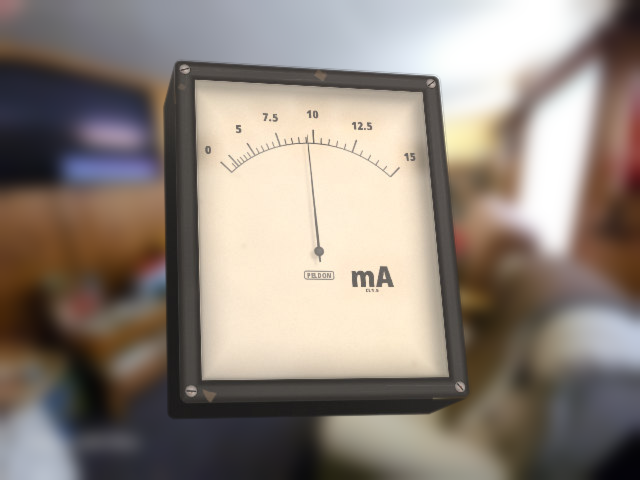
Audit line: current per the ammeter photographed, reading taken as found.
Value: 9.5 mA
